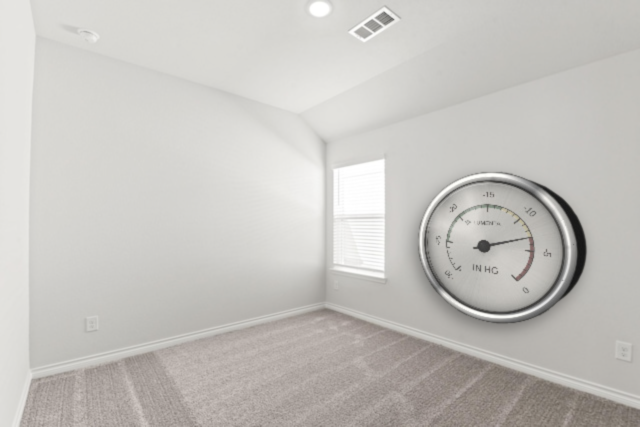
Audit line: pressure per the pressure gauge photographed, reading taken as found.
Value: -7 inHg
